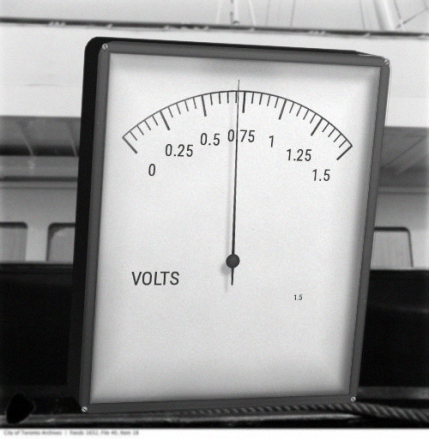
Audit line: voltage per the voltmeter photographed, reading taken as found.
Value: 0.7 V
